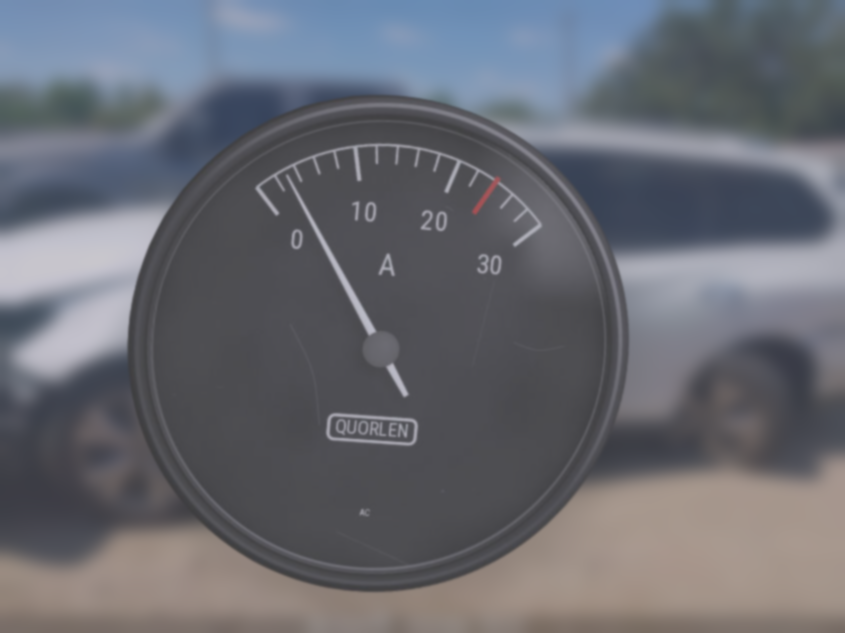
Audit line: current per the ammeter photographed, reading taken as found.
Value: 3 A
